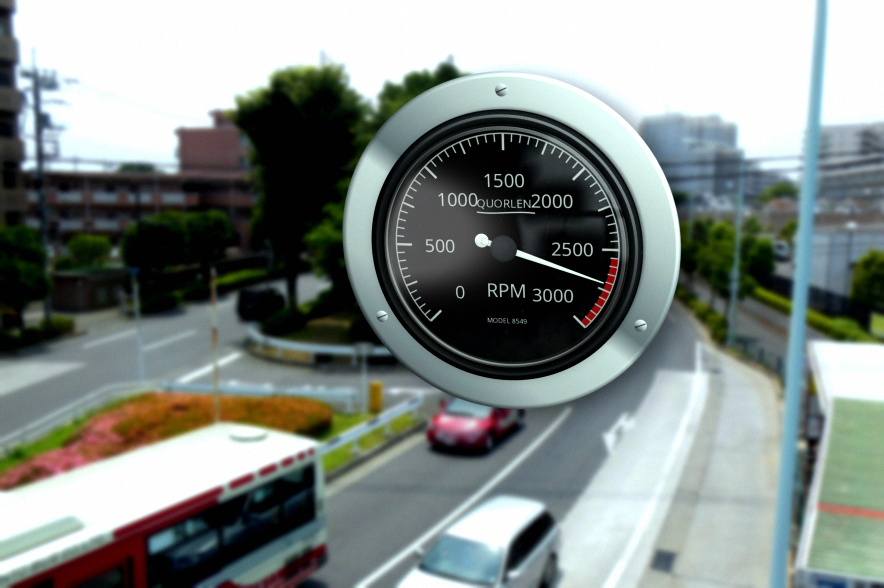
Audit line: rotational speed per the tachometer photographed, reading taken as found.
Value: 2700 rpm
